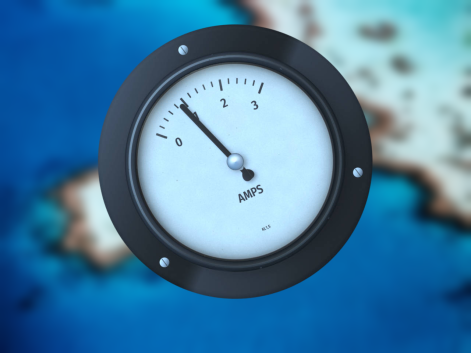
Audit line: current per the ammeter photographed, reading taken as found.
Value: 0.9 A
